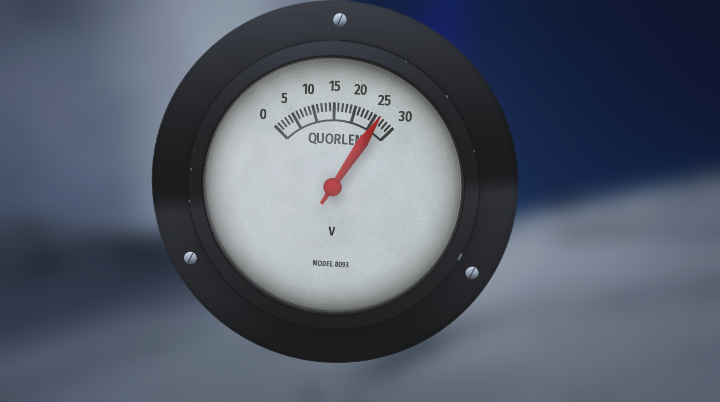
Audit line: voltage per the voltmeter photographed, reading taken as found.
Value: 26 V
